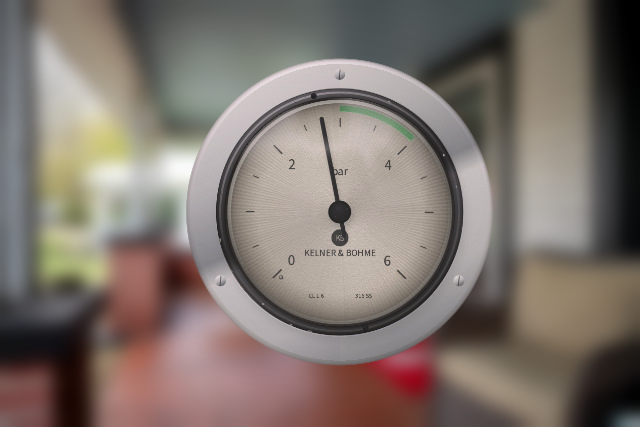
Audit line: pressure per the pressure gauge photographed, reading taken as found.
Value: 2.75 bar
